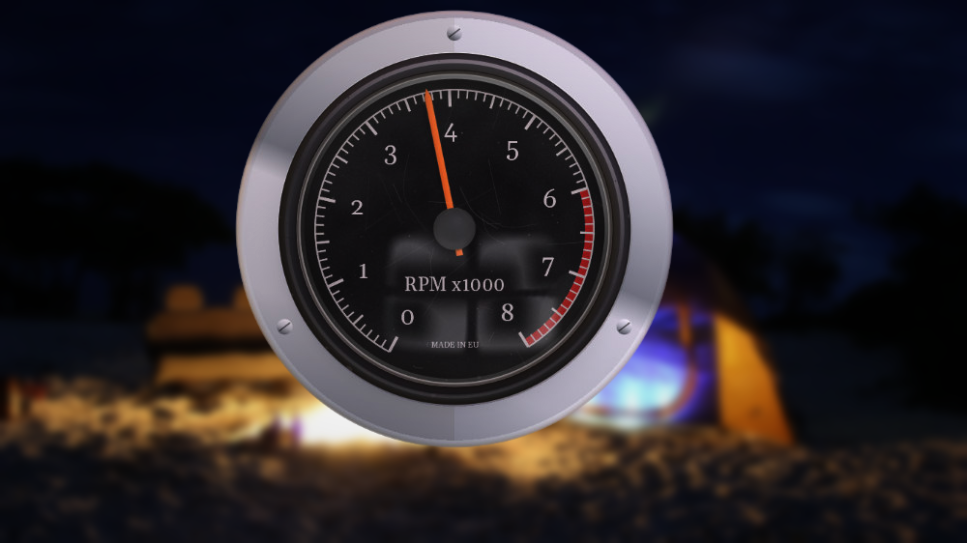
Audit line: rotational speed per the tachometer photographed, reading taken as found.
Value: 3750 rpm
